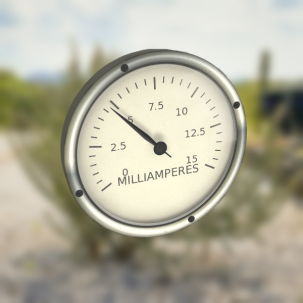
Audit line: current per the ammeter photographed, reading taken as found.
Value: 4.75 mA
